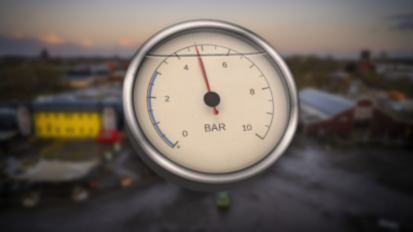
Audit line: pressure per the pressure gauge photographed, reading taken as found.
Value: 4.75 bar
